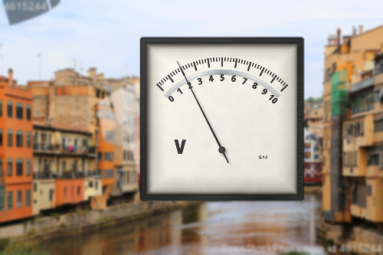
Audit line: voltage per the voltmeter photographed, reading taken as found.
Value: 2 V
